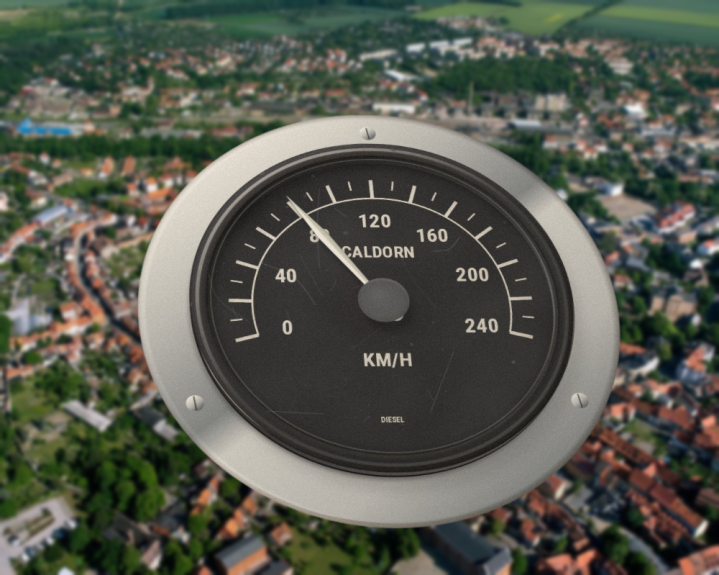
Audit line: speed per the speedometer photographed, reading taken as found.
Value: 80 km/h
